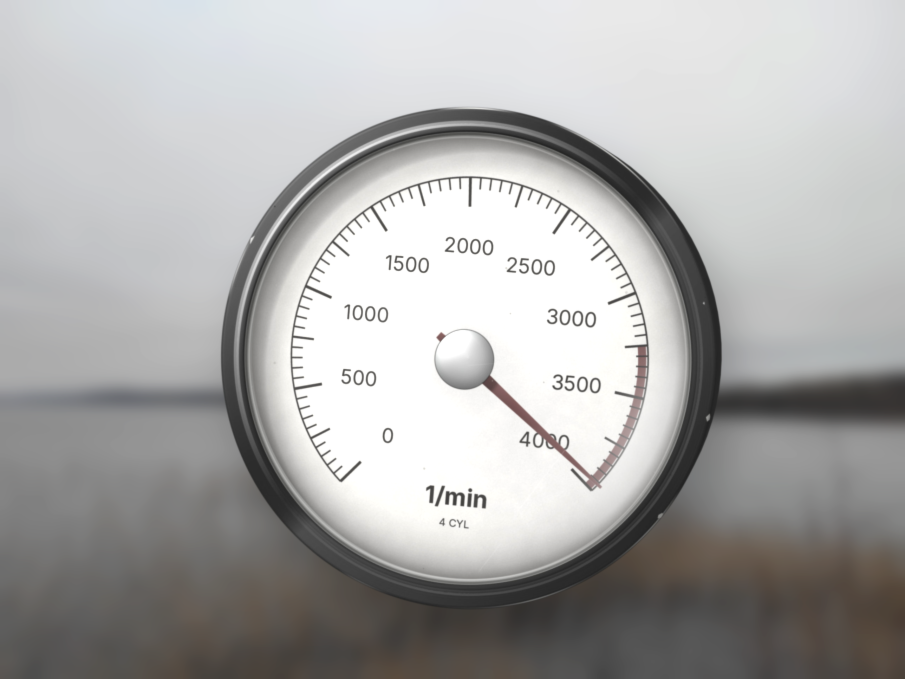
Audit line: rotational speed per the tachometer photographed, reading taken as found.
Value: 3950 rpm
